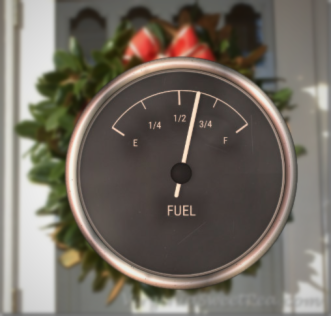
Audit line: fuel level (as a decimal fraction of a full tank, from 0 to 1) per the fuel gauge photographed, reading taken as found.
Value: 0.625
